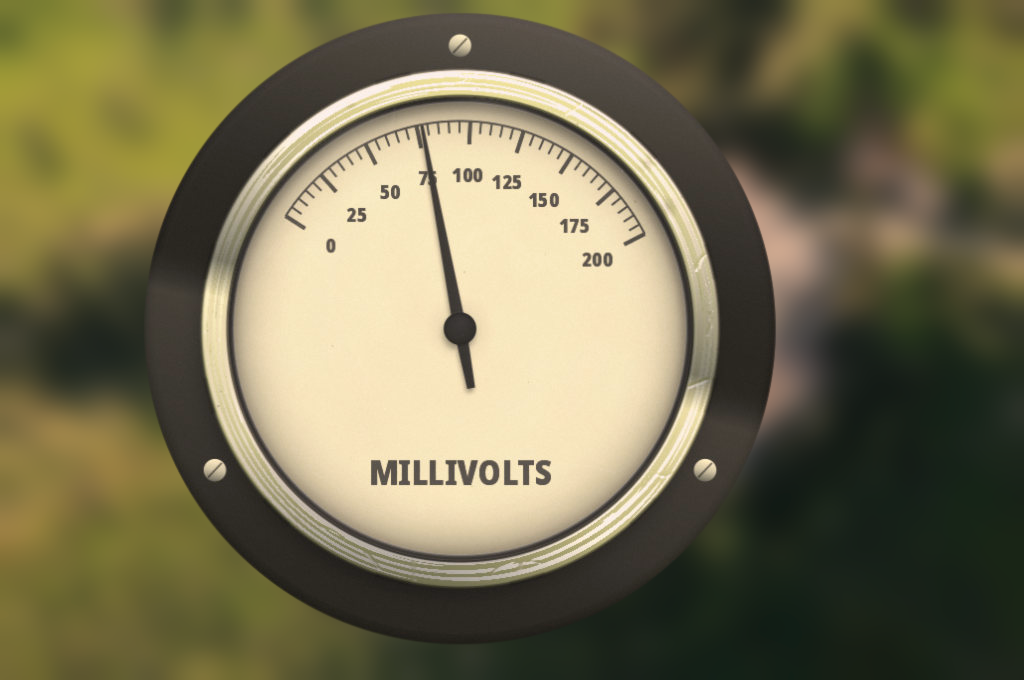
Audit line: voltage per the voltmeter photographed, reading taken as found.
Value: 77.5 mV
